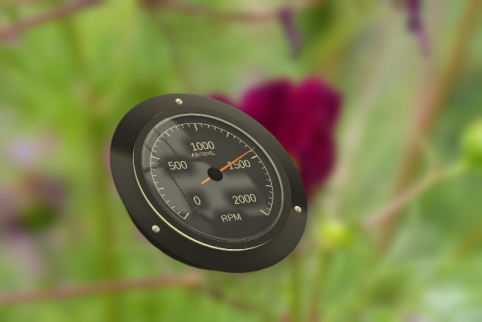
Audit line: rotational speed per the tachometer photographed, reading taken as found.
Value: 1450 rpm
